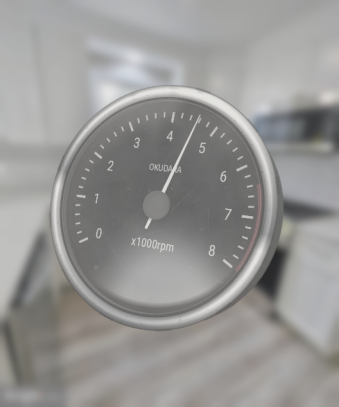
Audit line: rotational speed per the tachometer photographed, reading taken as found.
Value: 4600 rpm
